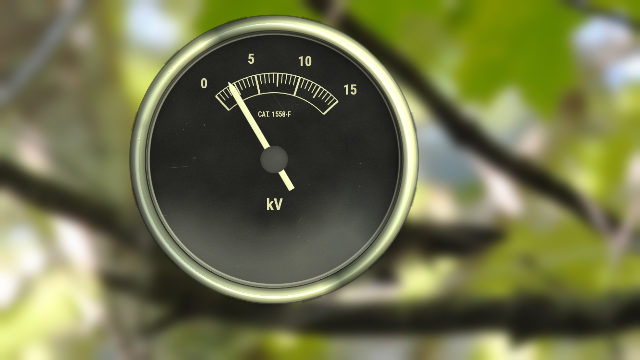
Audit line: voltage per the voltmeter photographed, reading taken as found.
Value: 2 kV
